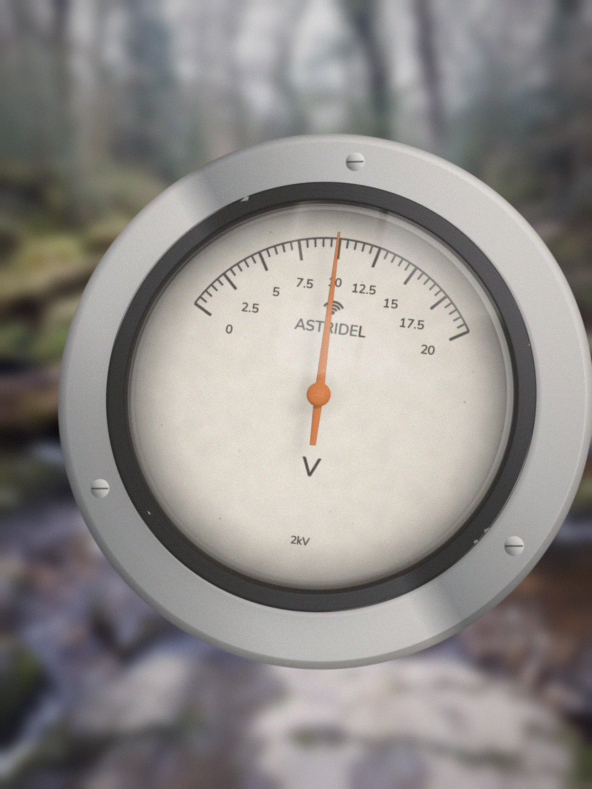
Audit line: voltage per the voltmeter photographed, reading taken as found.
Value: 10 V
